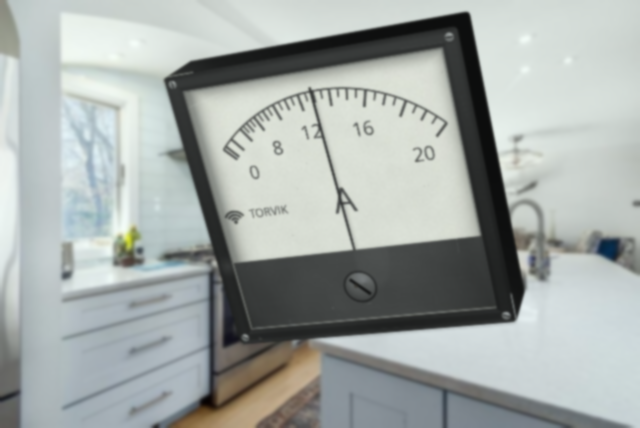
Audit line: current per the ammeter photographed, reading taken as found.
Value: 13 A
